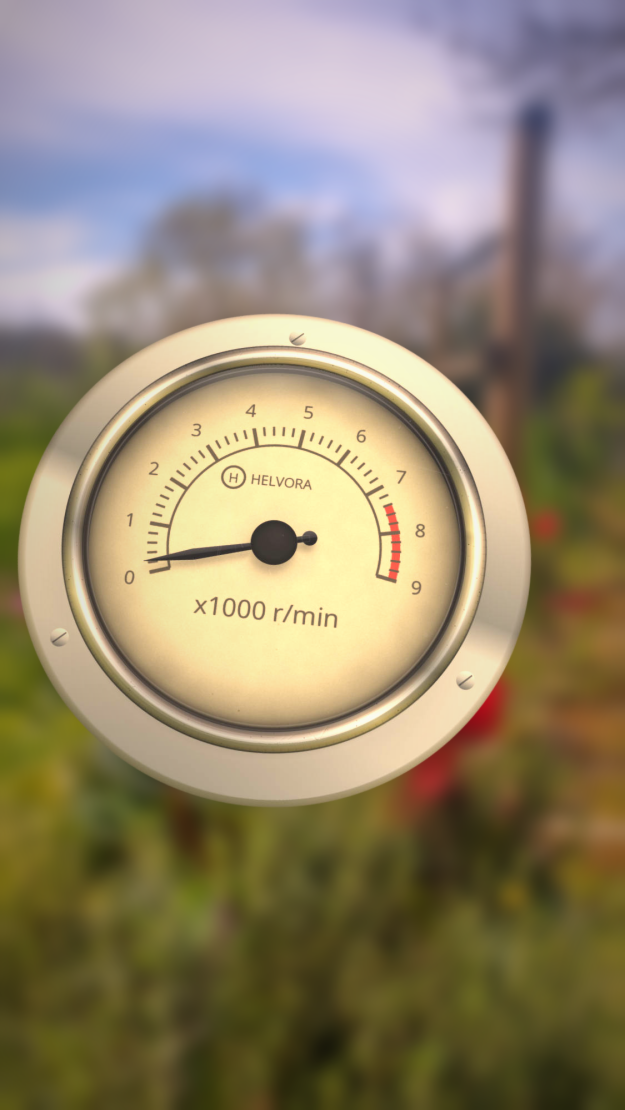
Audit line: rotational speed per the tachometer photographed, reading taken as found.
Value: 200 rpm
